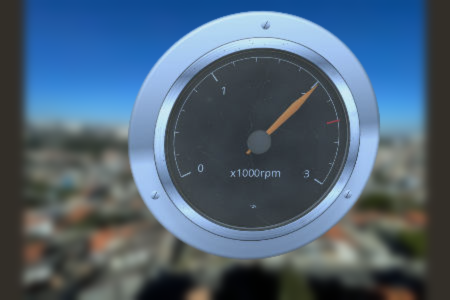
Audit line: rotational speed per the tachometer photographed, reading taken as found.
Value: 2000 rpm
